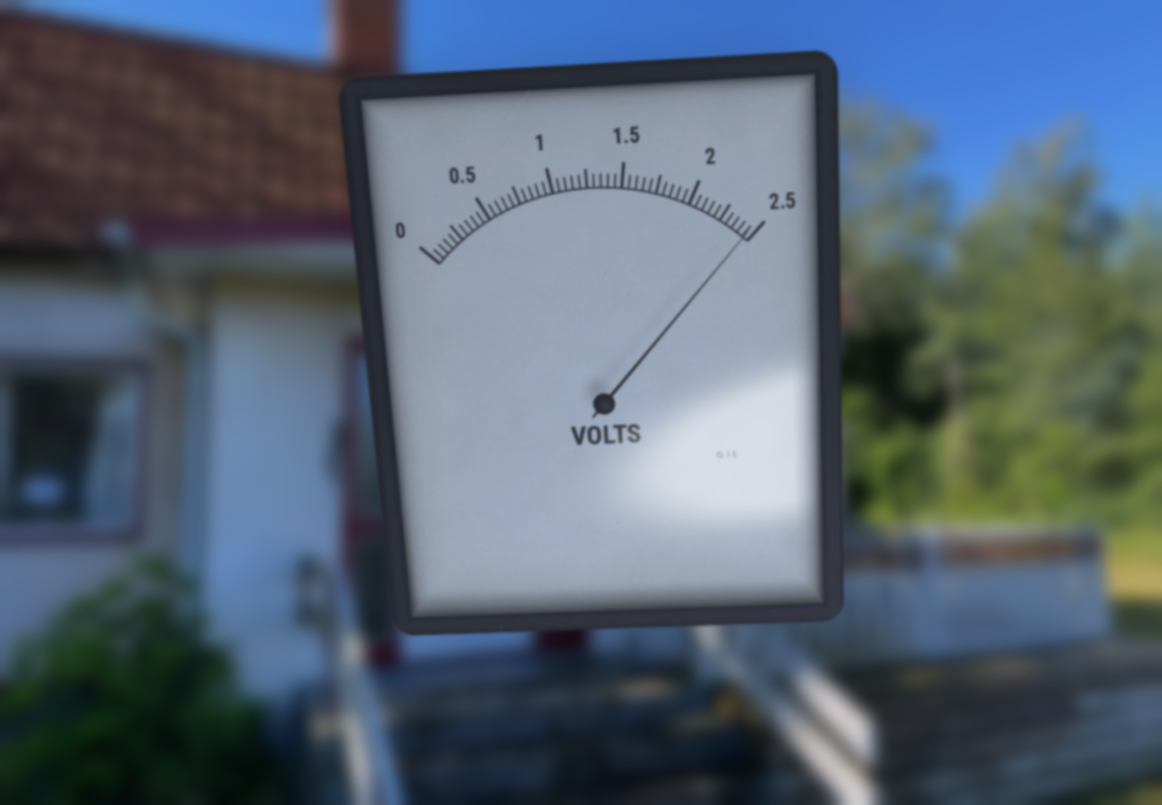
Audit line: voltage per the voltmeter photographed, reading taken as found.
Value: 2.45 V
